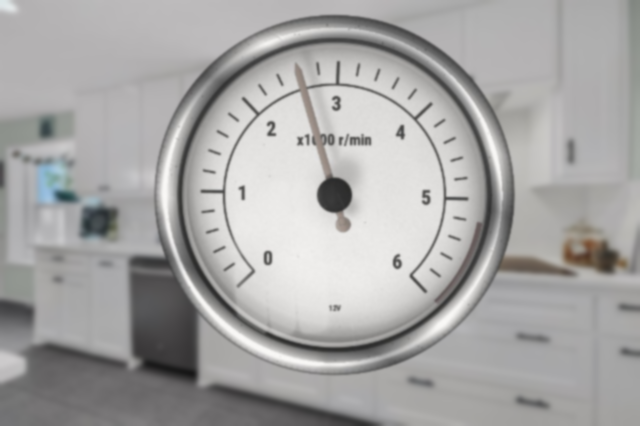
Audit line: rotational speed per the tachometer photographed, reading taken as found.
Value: 2600 rpm
